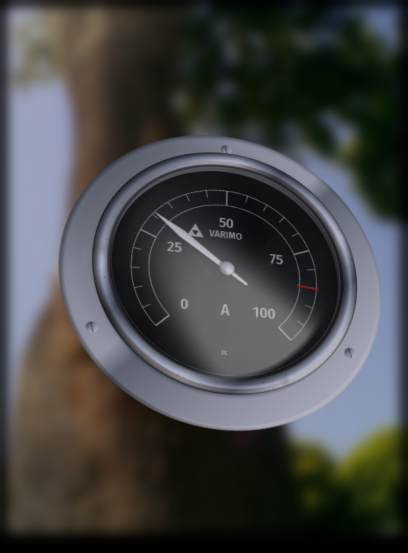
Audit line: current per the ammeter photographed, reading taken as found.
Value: 30 A
